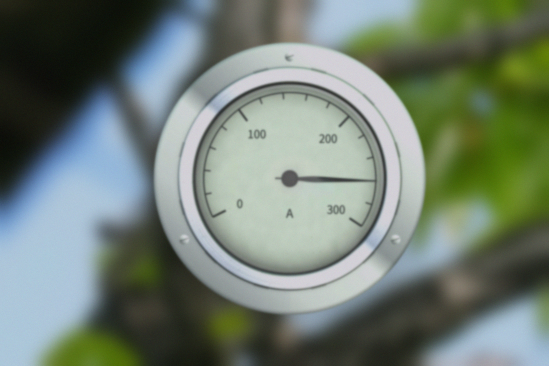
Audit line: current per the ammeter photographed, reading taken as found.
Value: 260 A
